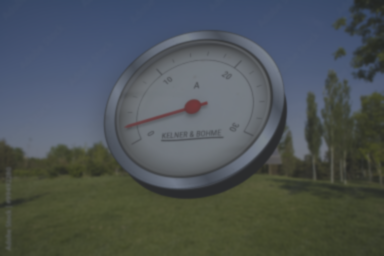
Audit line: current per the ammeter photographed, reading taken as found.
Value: 2 A
